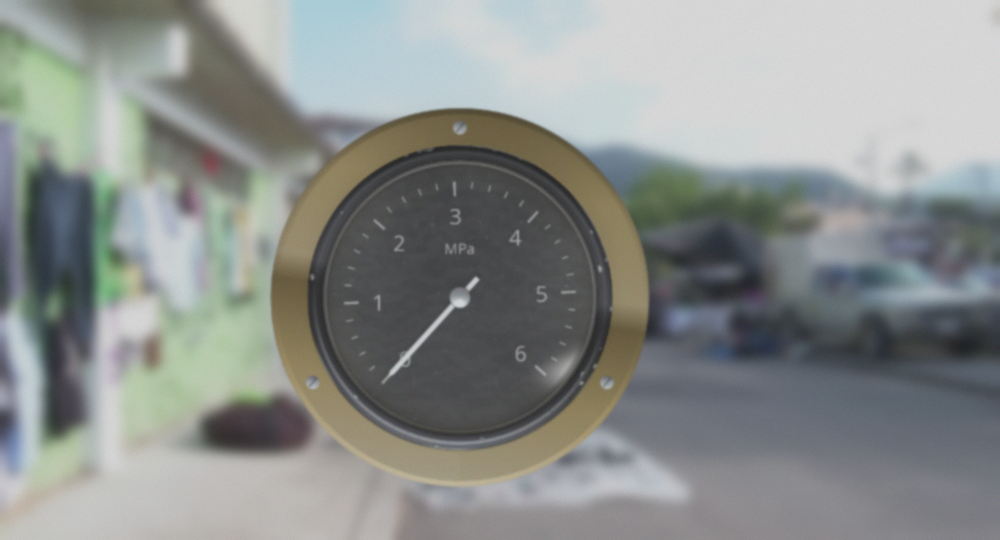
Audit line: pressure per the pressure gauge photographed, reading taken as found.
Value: 0 MPa
